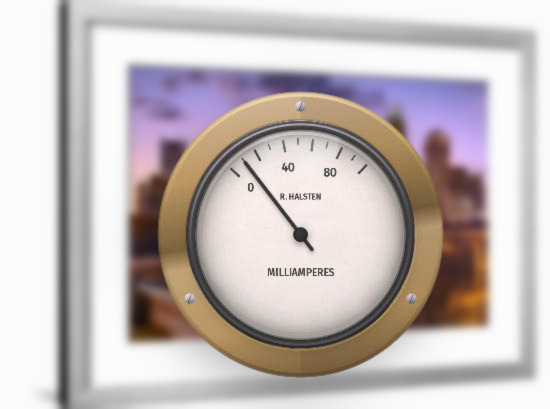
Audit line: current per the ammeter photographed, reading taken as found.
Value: 10 mA
